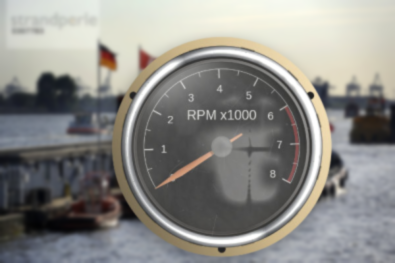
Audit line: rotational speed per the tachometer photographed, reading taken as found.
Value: 0 rpm
